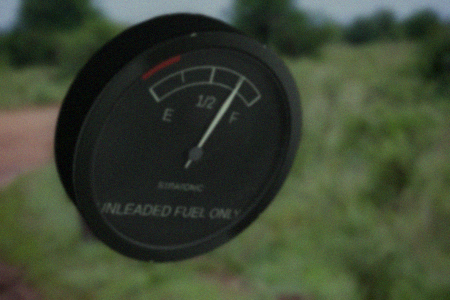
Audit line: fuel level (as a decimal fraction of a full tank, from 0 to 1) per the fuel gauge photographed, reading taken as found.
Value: 0.75
